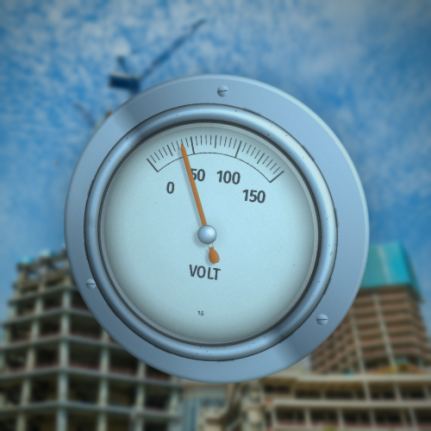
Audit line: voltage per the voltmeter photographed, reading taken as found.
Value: 40 V
